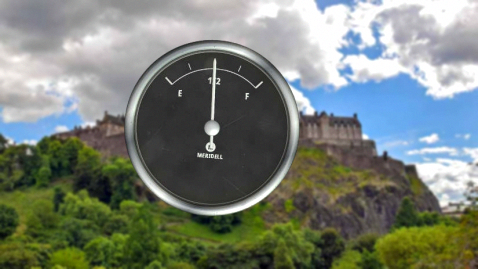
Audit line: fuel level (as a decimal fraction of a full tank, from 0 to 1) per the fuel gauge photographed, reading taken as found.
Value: 0.5
